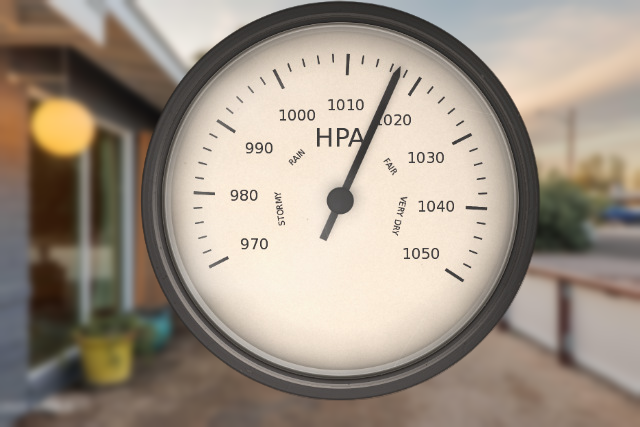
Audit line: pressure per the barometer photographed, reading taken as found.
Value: 1017 hPa
